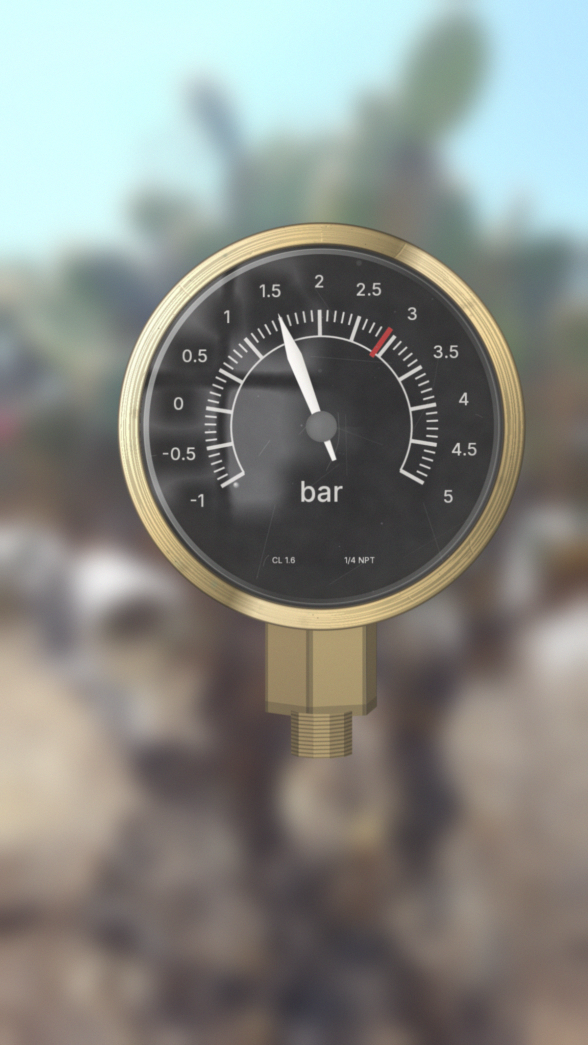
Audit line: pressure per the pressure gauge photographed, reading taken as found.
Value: 1.5 bar
